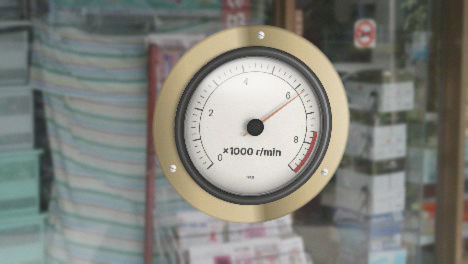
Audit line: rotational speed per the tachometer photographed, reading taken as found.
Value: 6200 rpm
